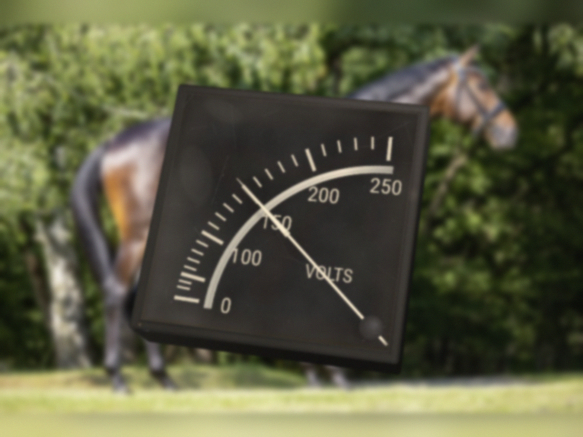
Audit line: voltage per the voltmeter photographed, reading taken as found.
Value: 150 V
